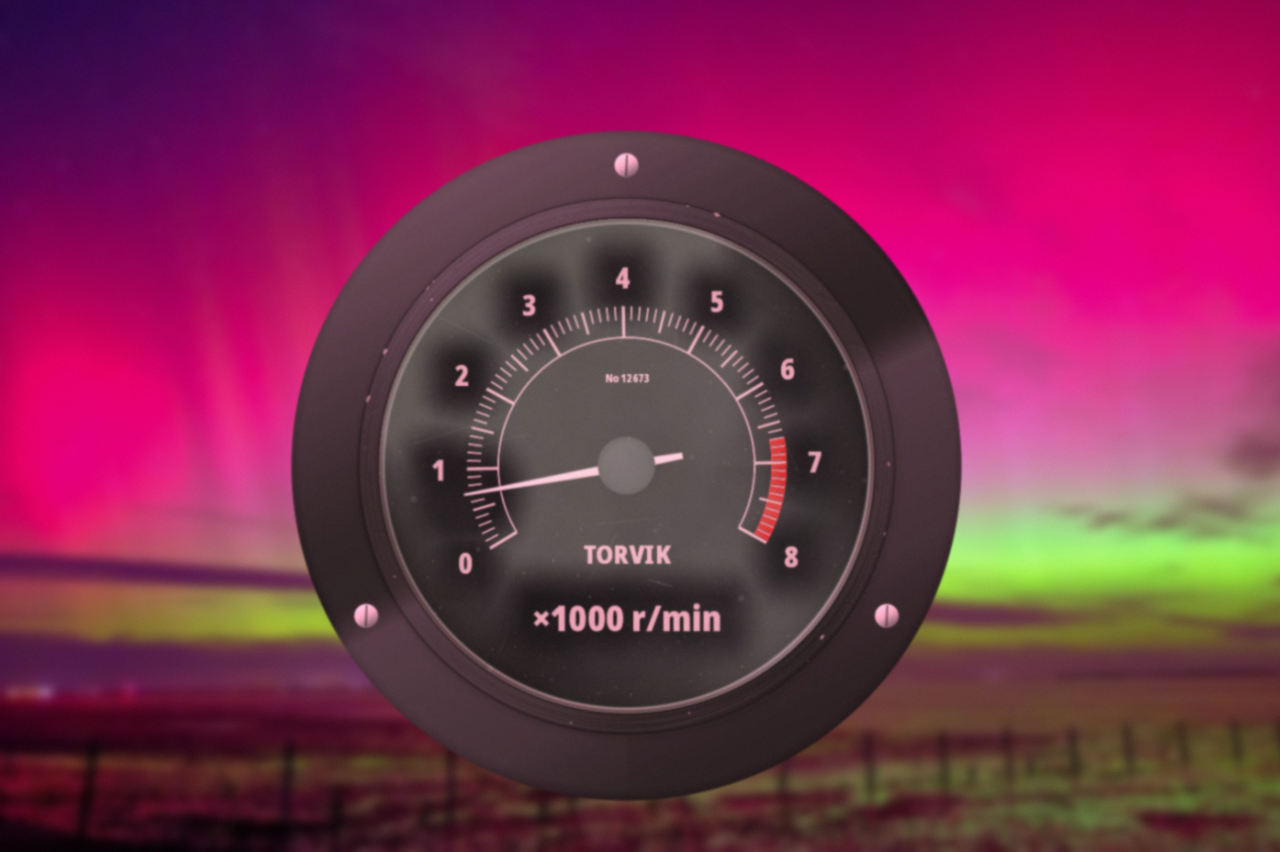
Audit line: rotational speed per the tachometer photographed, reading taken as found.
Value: 700 rpm
